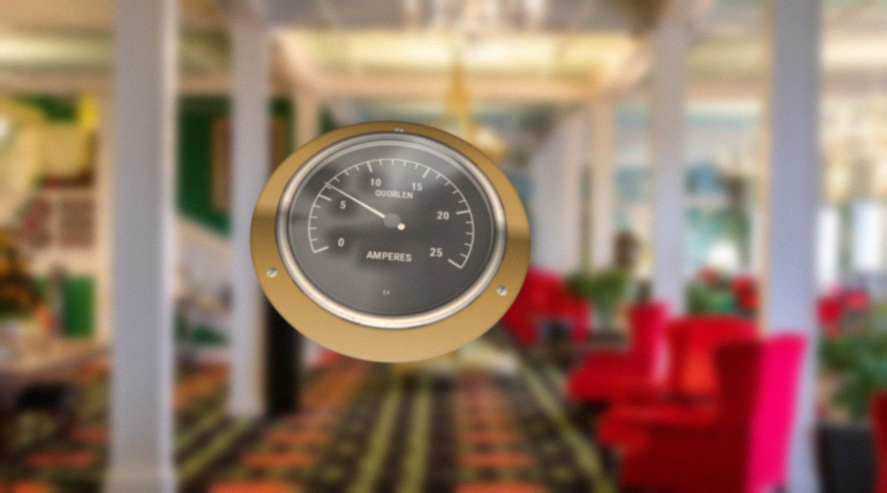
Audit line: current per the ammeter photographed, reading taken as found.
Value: 6 A
